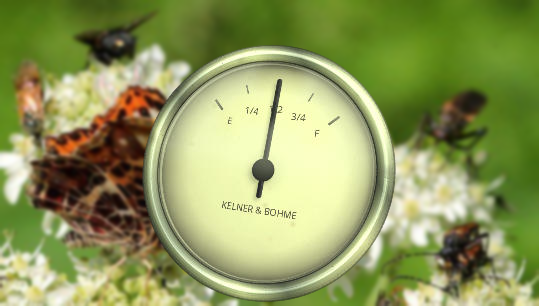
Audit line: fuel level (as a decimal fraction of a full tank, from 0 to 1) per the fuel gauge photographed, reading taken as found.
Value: 0.5
